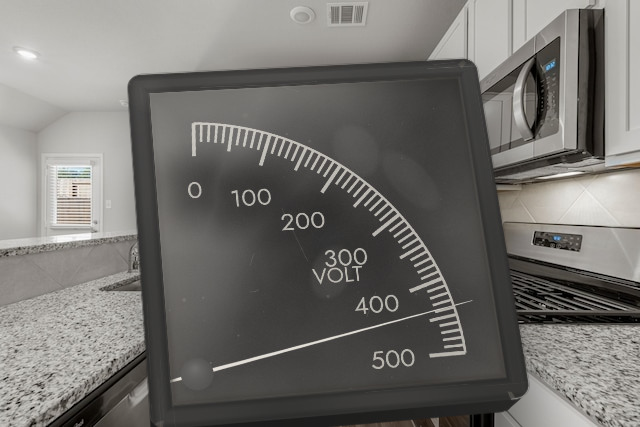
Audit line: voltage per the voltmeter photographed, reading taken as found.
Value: 440 V
